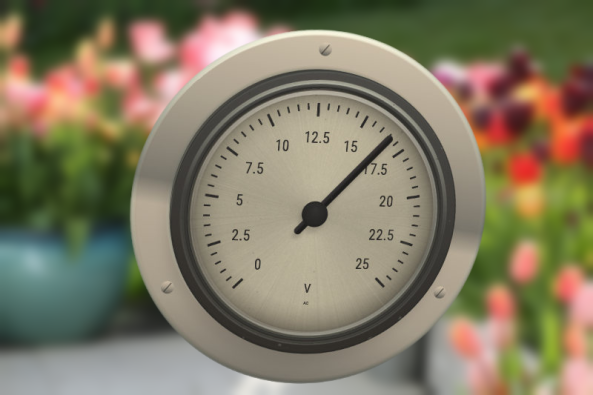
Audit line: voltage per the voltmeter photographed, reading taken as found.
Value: 16.5 V
